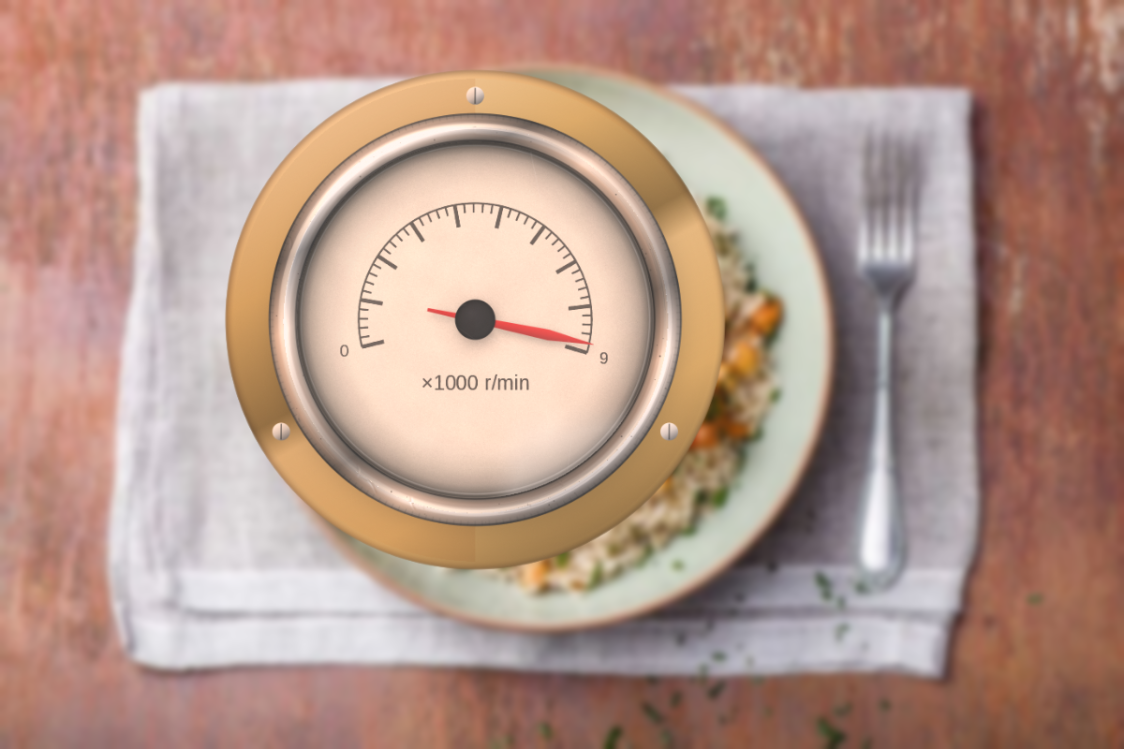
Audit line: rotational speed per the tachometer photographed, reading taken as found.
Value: 8800 rpm
